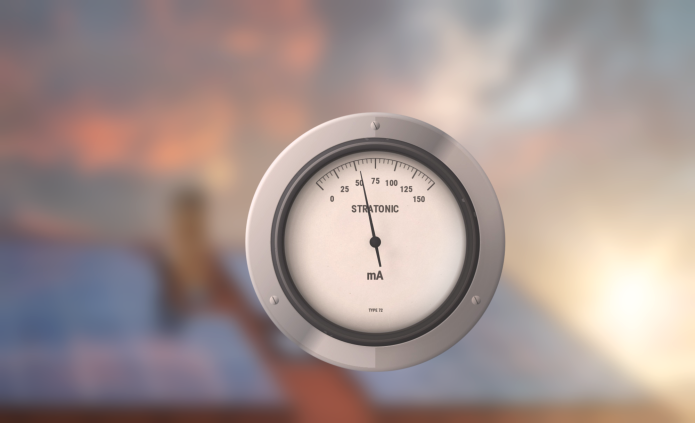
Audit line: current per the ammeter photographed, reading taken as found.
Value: 55 mA
